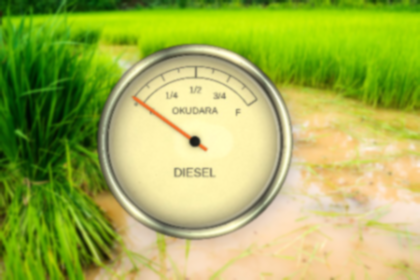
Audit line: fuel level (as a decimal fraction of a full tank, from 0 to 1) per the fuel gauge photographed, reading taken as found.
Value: 0
